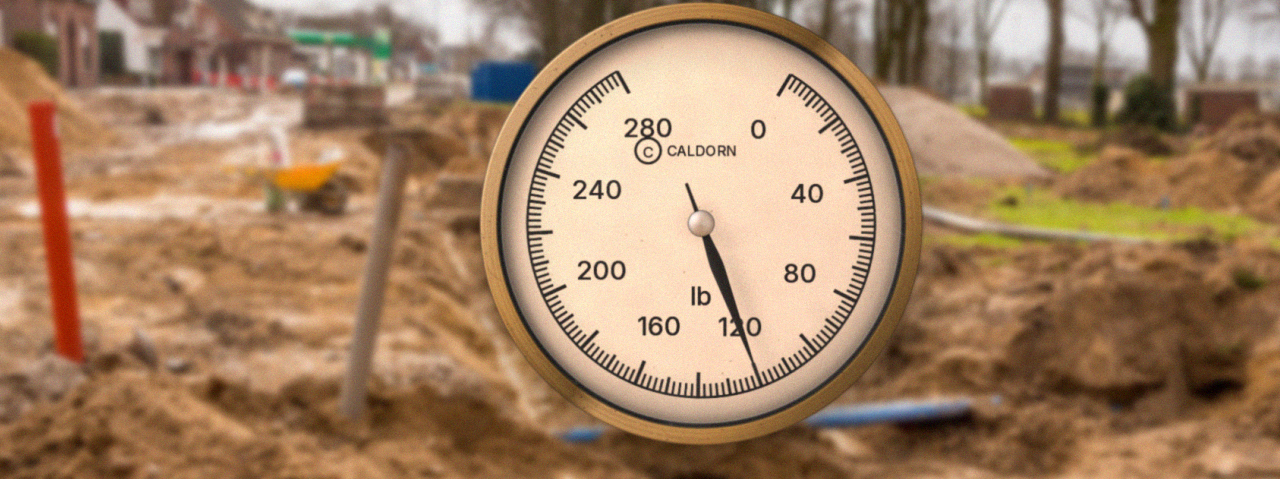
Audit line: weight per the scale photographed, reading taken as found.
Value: 120 lb
